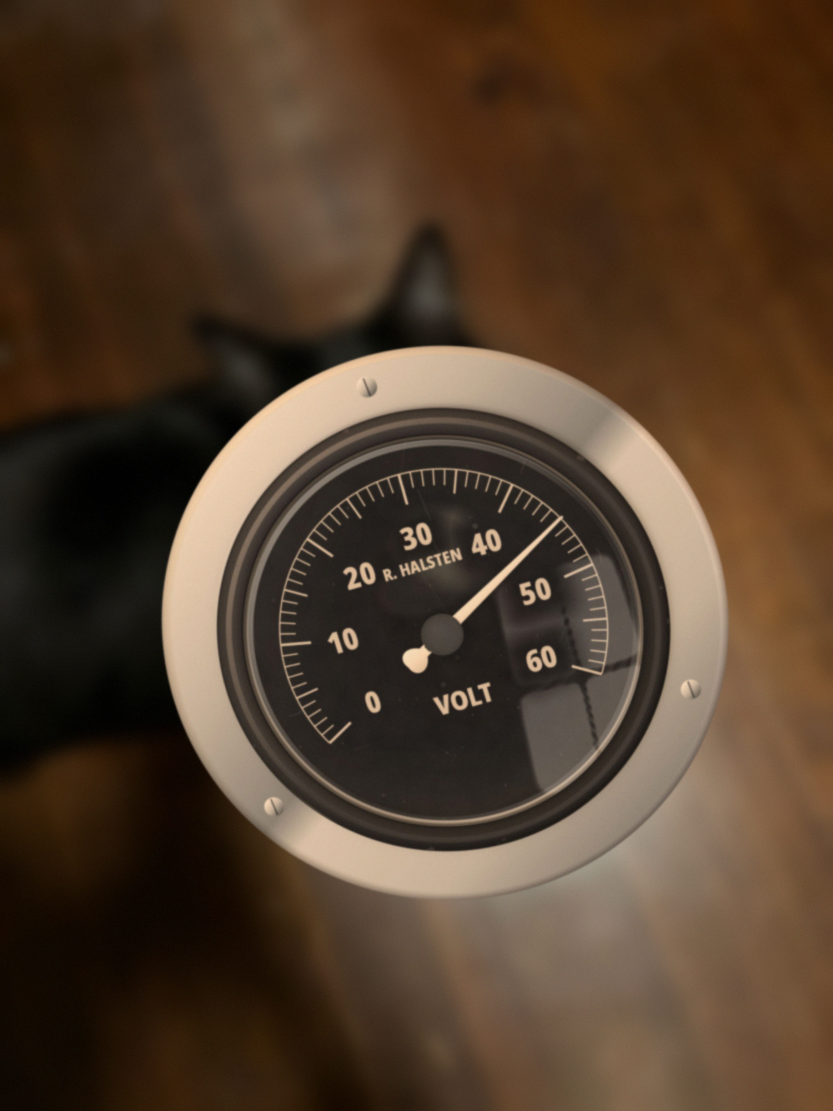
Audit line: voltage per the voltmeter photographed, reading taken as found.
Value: 45 V
